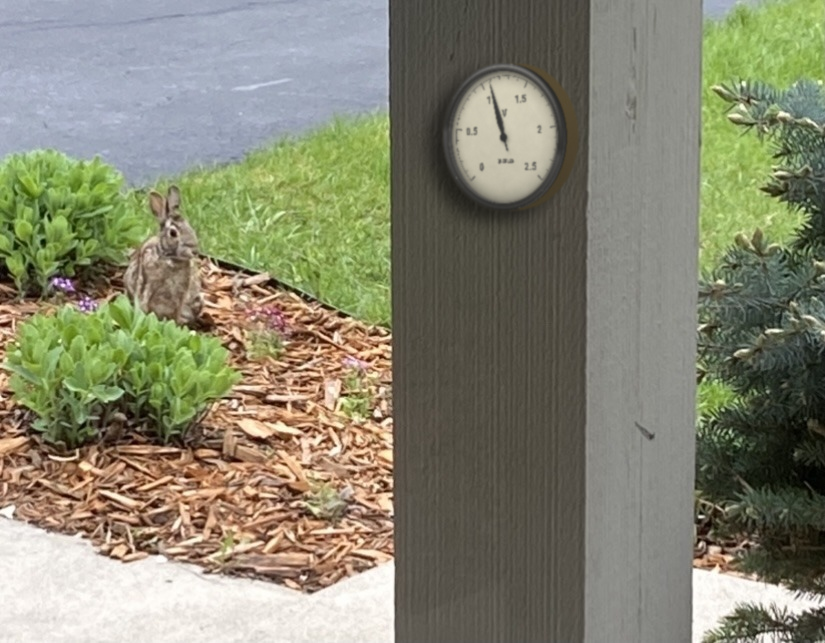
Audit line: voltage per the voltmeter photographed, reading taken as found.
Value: 1.1 V
